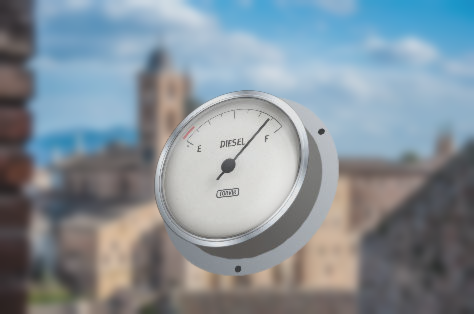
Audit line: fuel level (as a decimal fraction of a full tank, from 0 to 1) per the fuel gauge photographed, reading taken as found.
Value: 0.875
